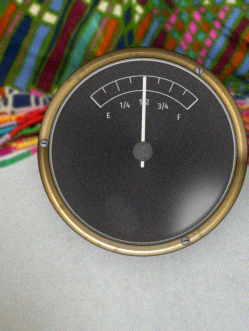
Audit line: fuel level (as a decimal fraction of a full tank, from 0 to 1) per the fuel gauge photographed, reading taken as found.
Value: 0.5
